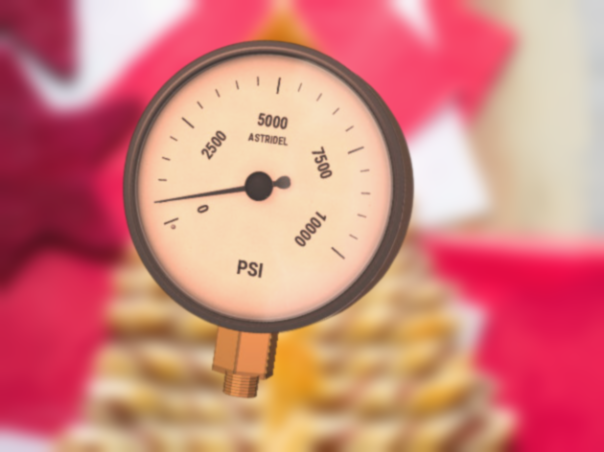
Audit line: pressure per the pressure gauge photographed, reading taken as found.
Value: 500 psi
